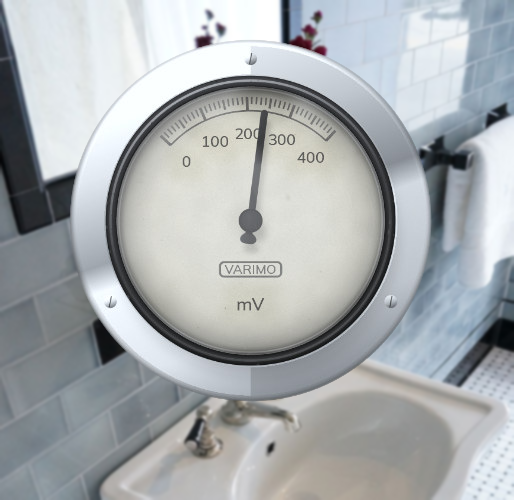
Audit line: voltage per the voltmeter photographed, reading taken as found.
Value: 240 mV
